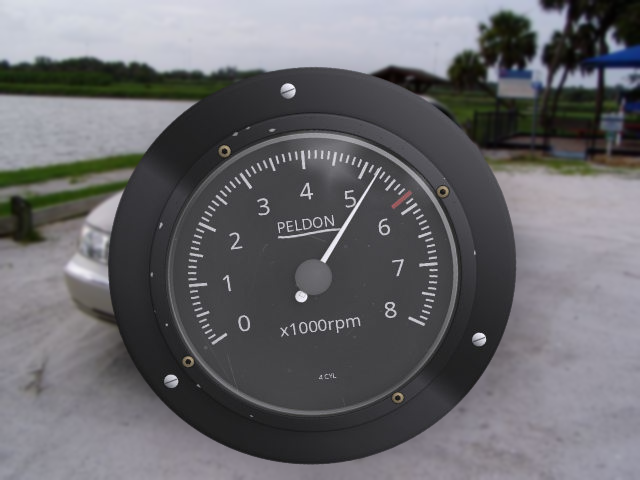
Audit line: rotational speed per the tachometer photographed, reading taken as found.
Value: 5200 rpm
